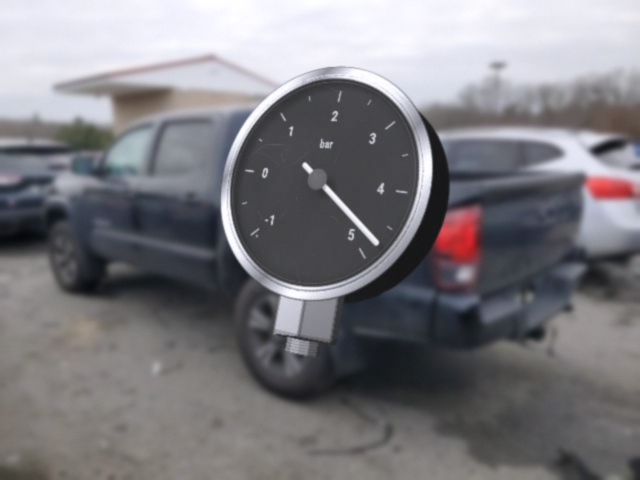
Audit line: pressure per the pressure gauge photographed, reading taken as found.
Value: 4.75 bar
